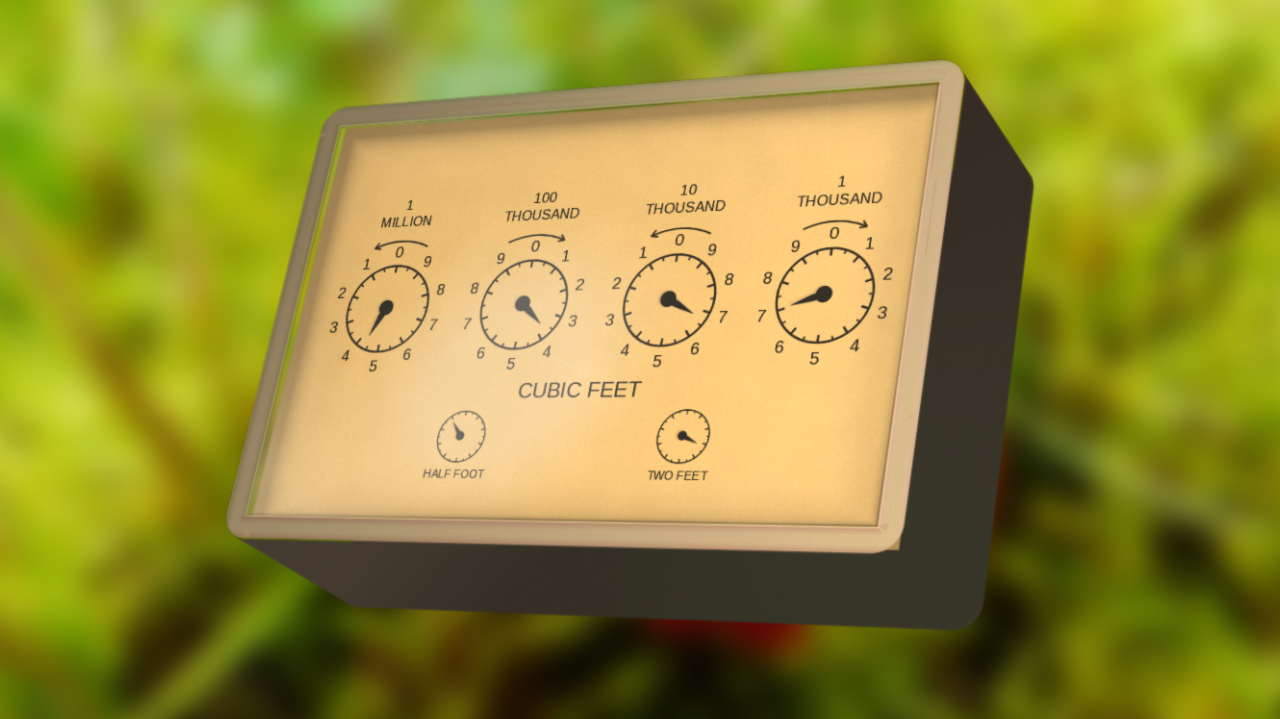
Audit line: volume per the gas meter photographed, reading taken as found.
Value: 436700 ft³
